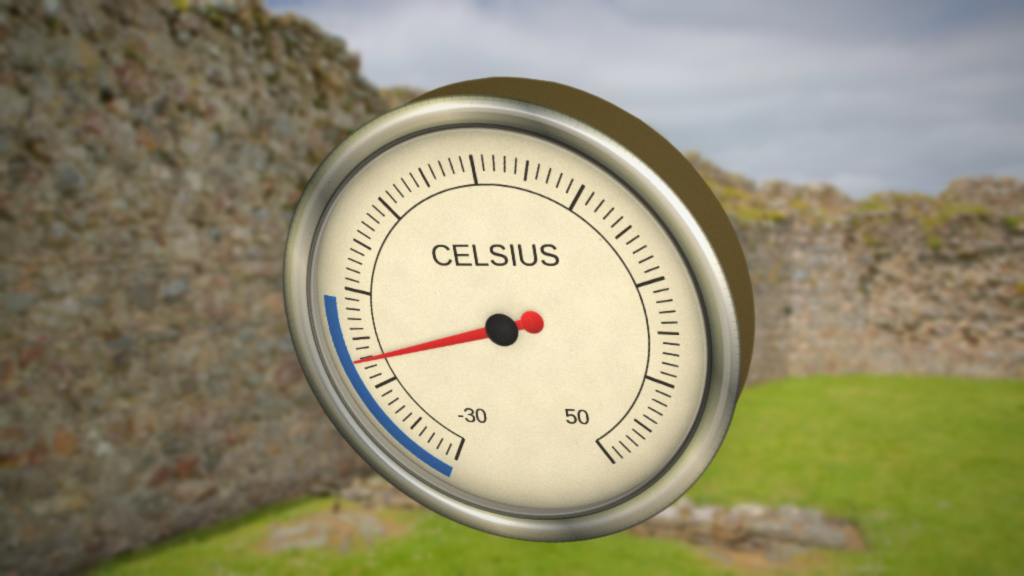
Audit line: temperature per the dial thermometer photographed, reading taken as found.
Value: -17 °C
